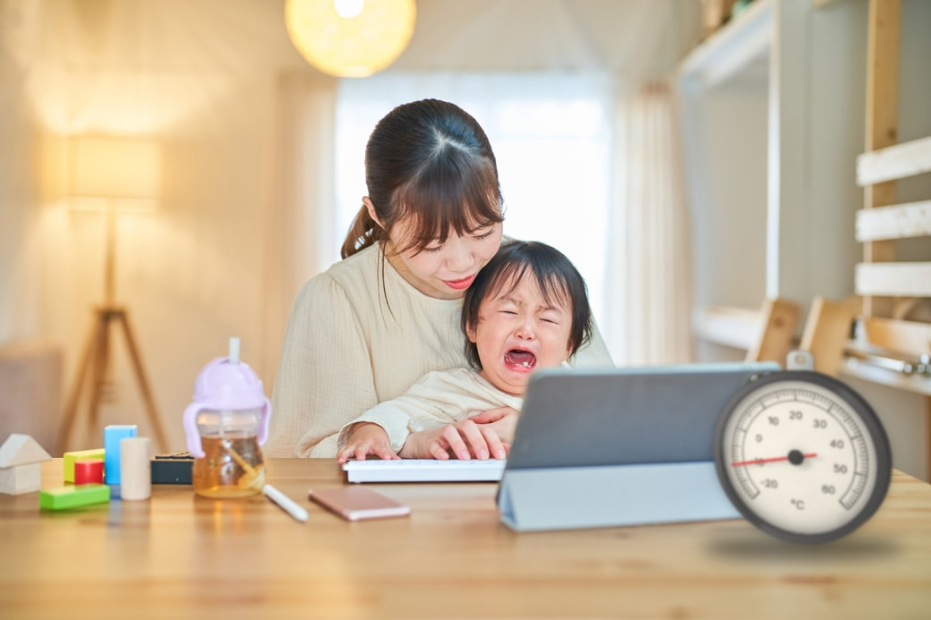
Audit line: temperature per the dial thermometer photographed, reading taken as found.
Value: -10 °C
